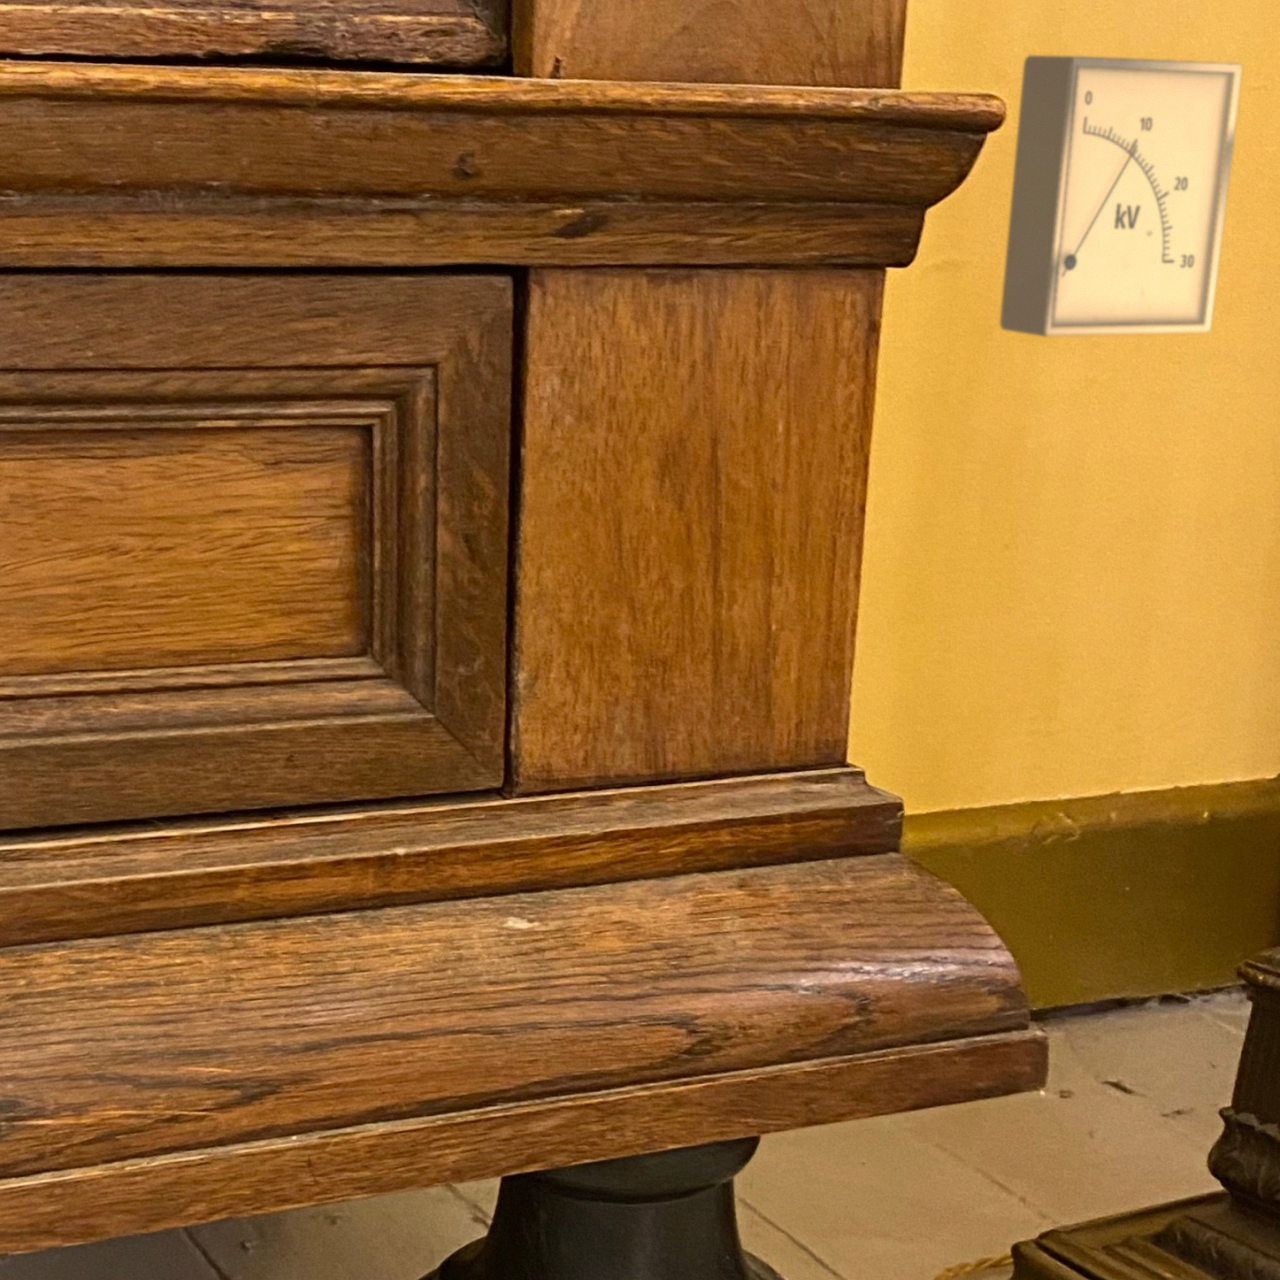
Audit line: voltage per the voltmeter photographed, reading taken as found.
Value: 10 kV
